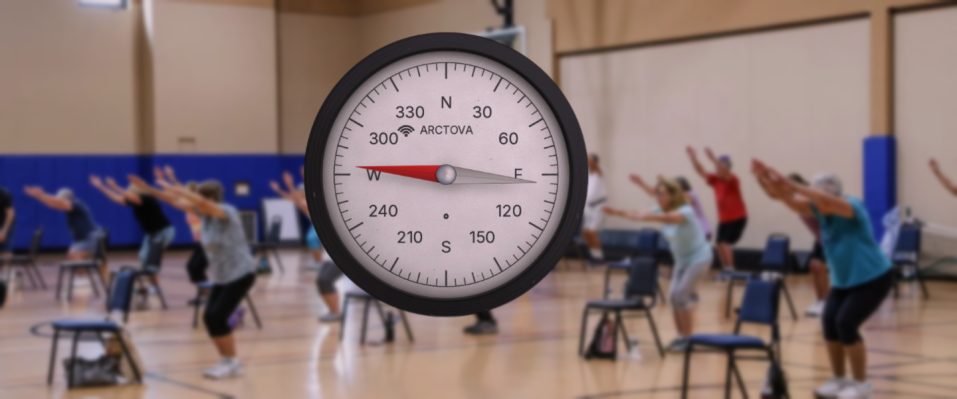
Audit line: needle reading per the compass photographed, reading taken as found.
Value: 275 °
